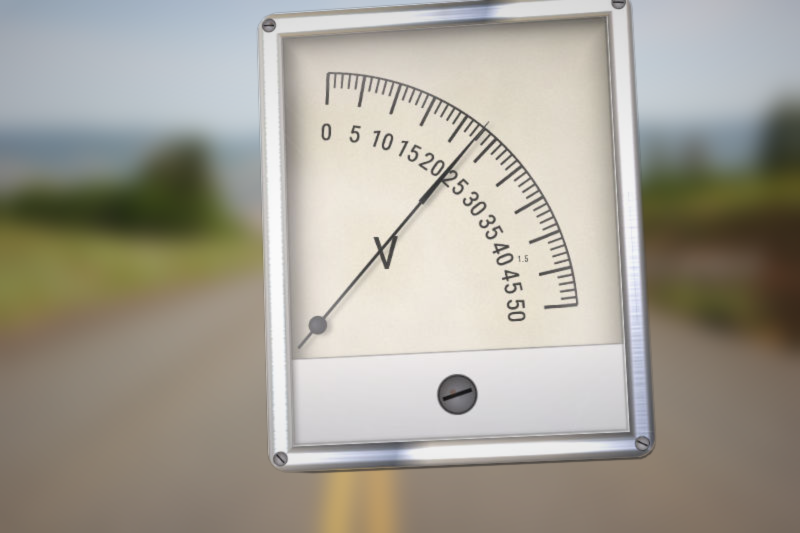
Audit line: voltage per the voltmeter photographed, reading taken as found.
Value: 23 V
